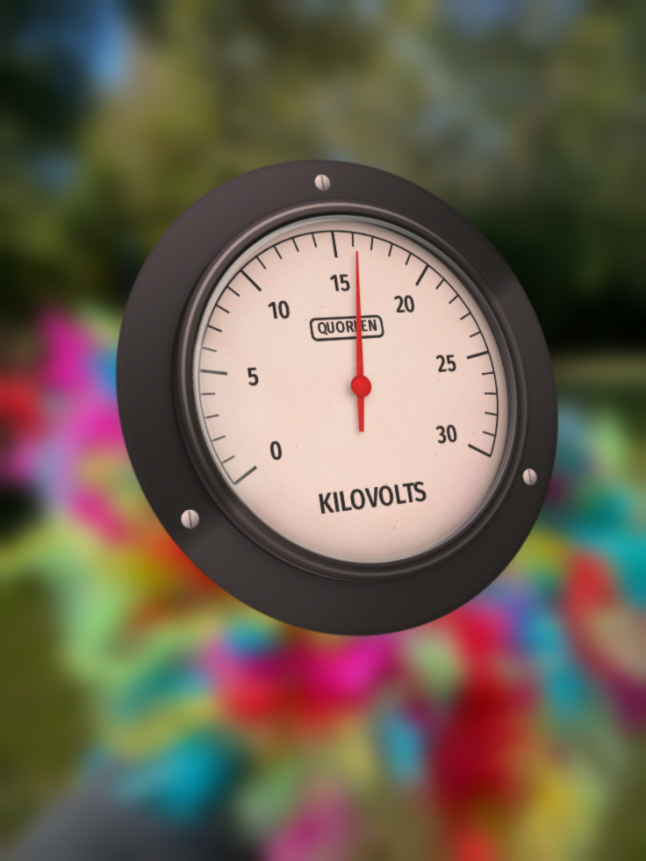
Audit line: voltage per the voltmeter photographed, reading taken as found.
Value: 16 kV
